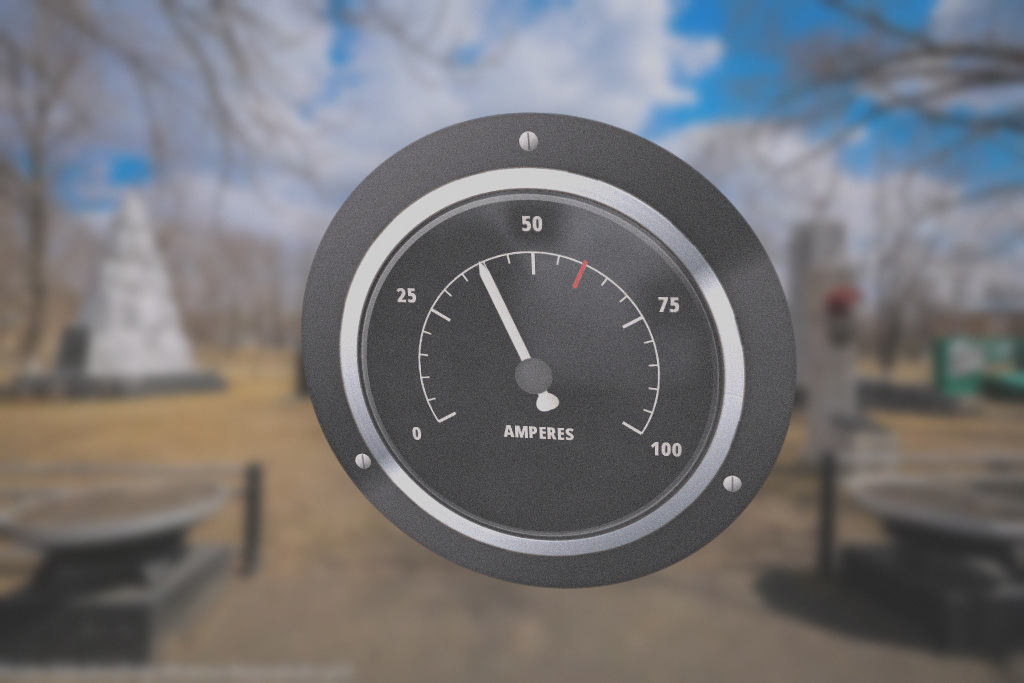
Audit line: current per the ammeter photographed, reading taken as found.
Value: 40 A
